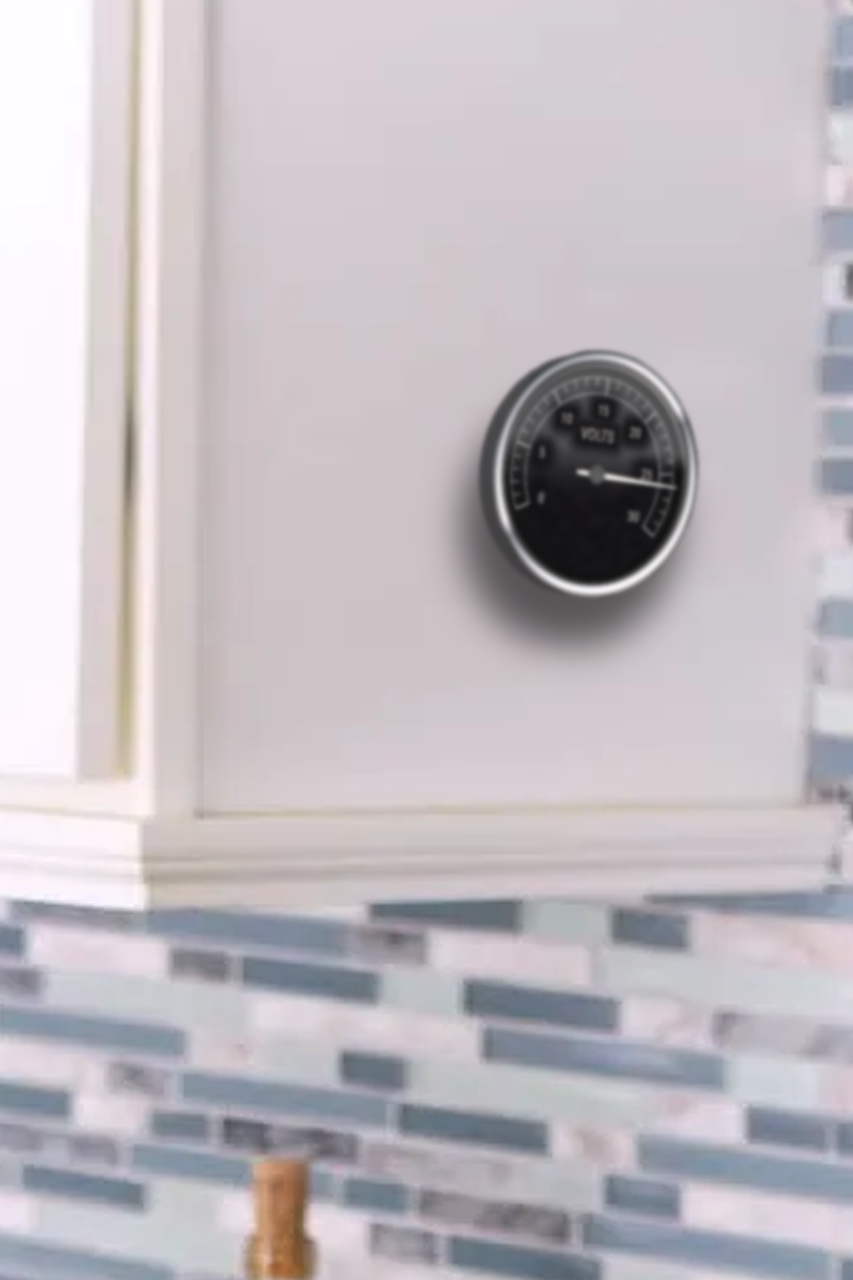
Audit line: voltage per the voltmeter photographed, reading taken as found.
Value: 26 V
